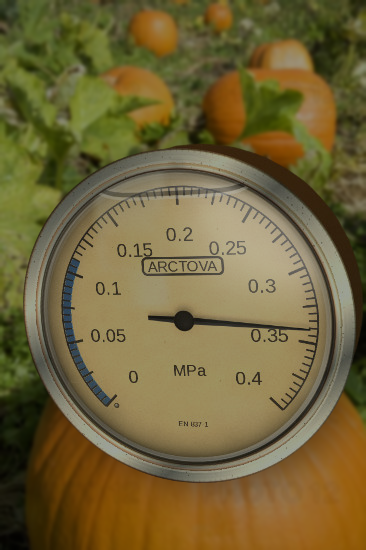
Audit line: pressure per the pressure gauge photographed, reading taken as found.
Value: 0.34 MPa
